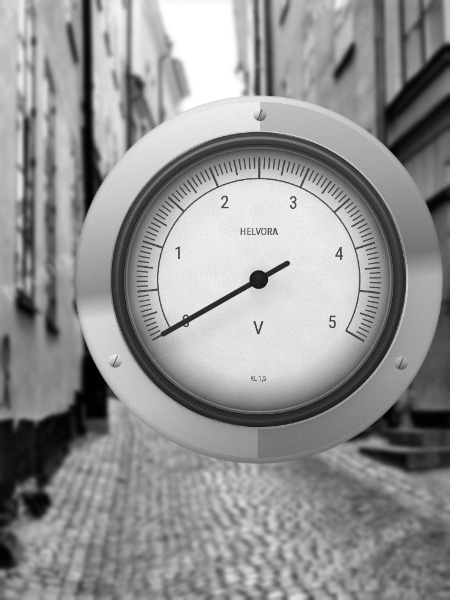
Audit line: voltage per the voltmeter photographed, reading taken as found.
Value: 0 V
